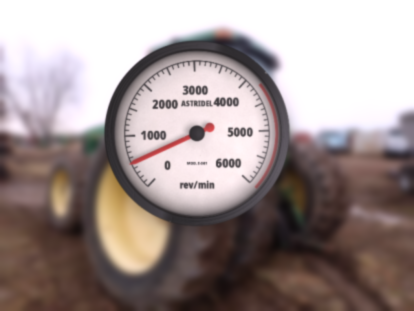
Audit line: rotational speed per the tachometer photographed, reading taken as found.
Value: 500 rpm
